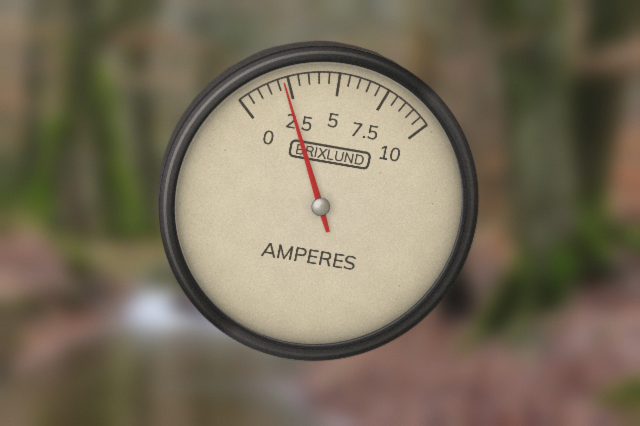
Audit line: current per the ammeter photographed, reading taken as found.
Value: 2.25 A
